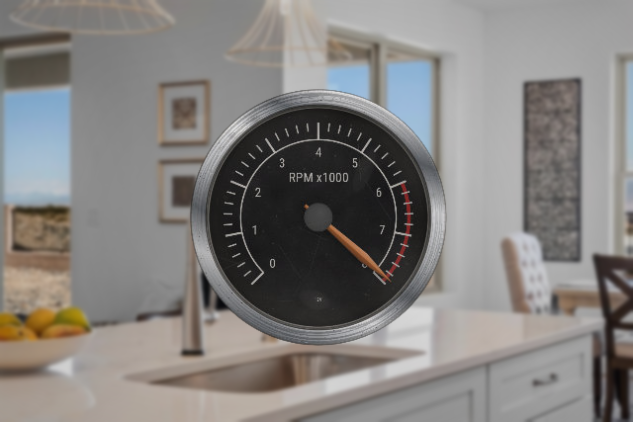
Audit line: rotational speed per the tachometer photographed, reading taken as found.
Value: 7900 rpm
